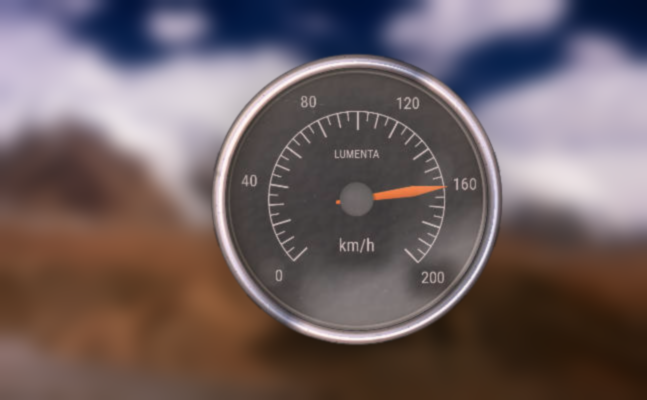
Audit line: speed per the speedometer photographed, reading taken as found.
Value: 160 km/h
